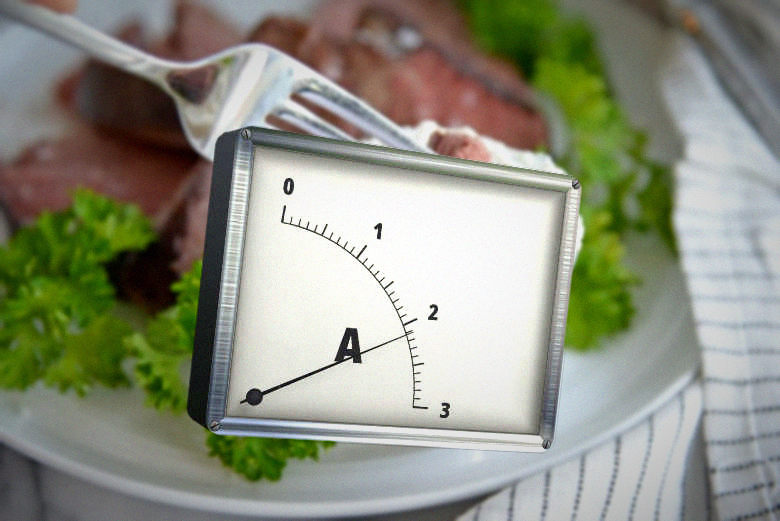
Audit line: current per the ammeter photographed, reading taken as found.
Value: 2.1 A
